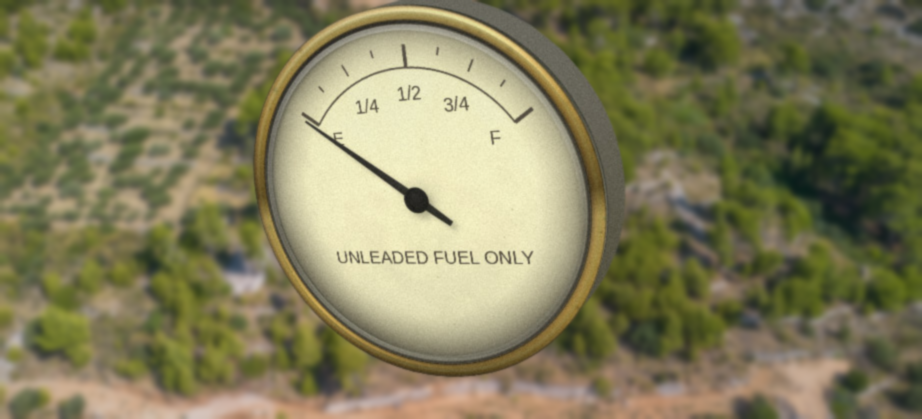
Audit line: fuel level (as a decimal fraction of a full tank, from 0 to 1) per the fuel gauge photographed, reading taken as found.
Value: 0
